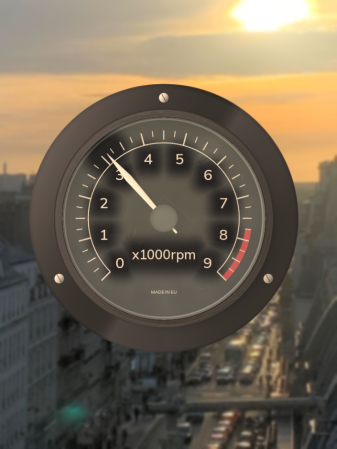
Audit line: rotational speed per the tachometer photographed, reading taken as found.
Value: 3125 rpm
